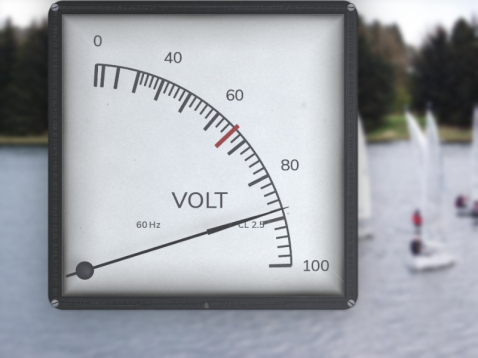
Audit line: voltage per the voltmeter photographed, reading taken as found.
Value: 88 V
